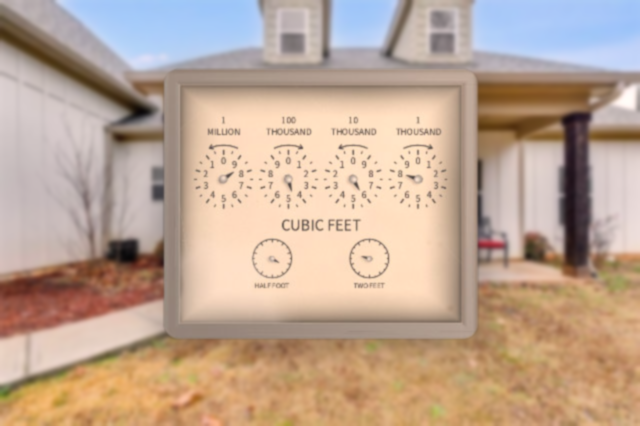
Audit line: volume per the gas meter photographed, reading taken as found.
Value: 845800 ft³
